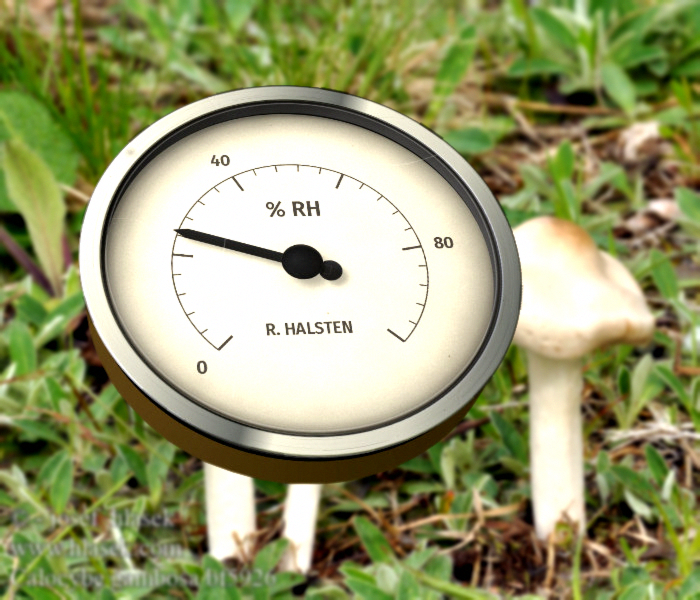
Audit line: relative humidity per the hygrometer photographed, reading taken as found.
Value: 24 %
